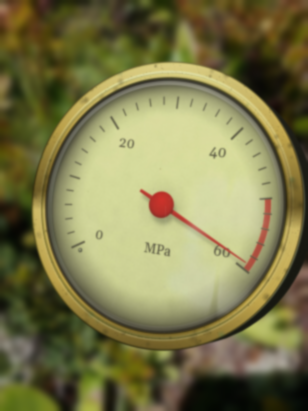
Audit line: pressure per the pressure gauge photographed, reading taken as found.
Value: 59 MPa
